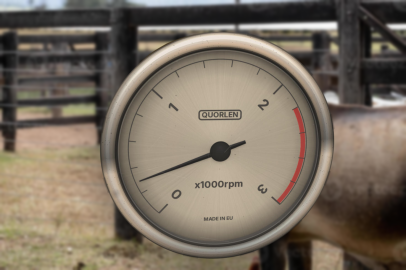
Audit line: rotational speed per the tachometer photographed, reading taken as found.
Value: 300 rpm
